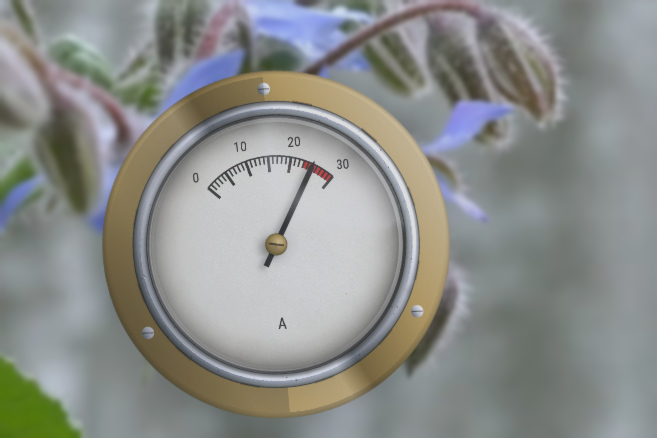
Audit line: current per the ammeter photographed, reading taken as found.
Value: 25 A
